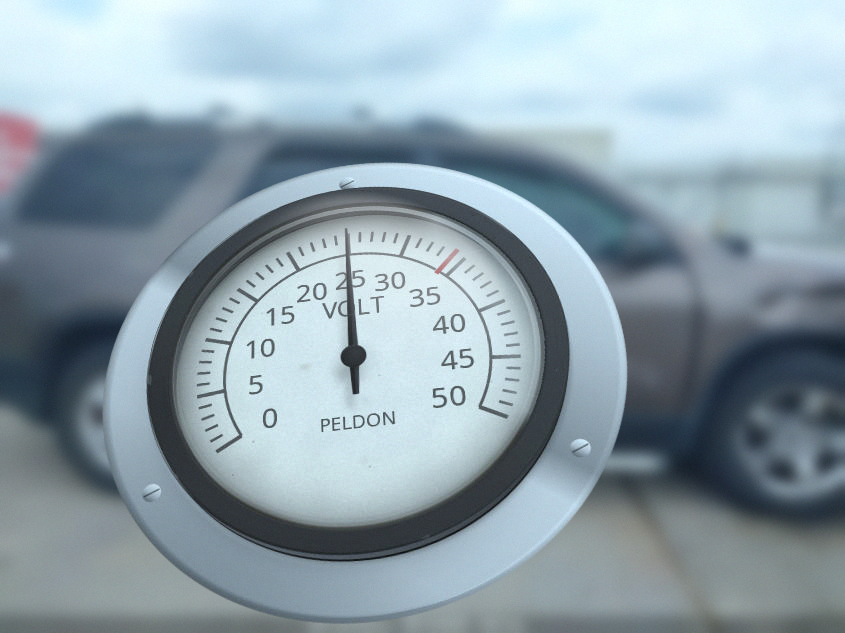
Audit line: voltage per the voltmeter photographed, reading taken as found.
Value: 25 V
